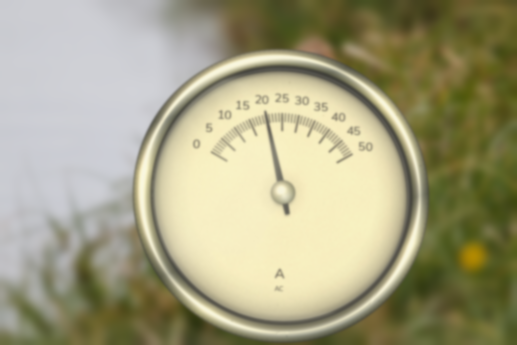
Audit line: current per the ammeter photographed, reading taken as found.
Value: 20 A
